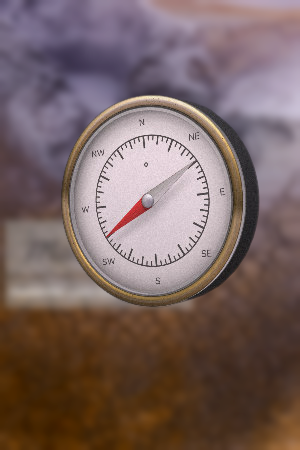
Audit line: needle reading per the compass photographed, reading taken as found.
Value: 240 °
